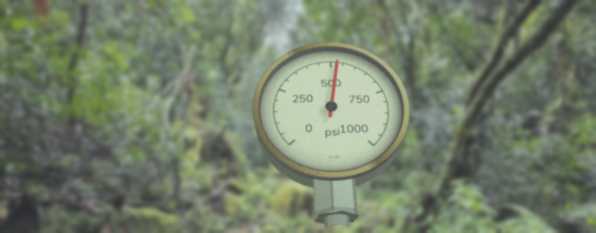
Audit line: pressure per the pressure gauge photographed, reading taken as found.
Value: 525 psi
